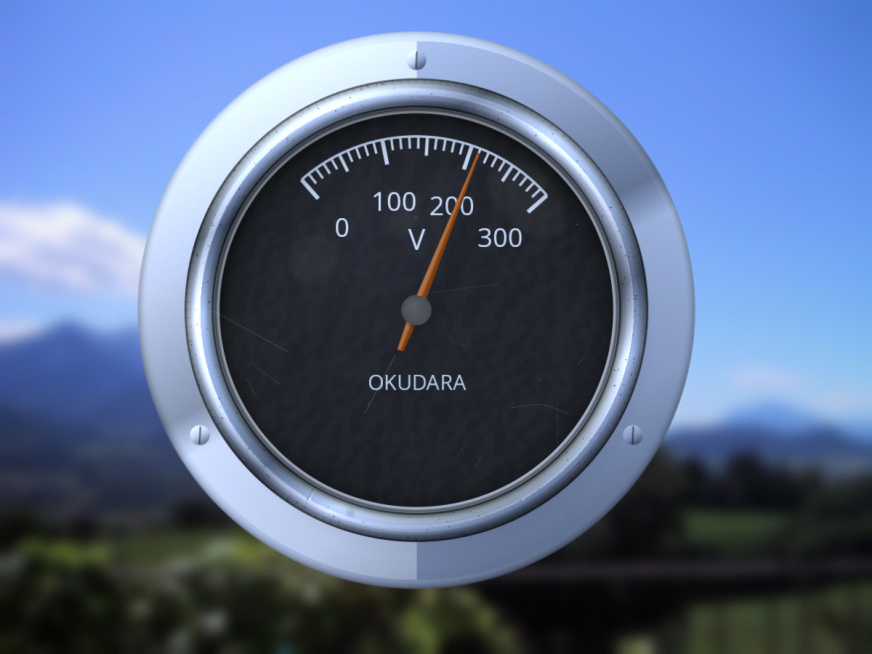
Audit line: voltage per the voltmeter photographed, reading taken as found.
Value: 210 V
